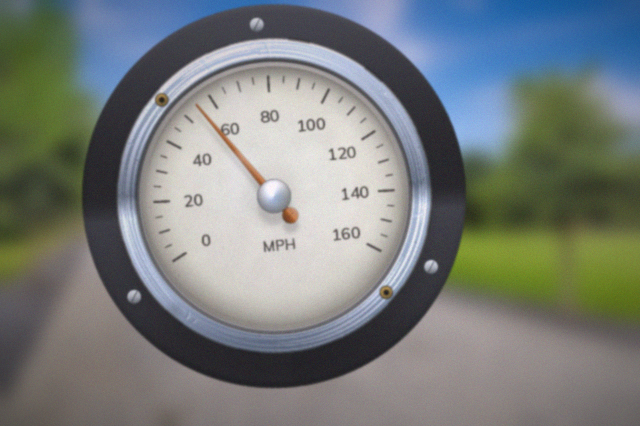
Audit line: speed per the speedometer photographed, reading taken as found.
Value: 55 mph
